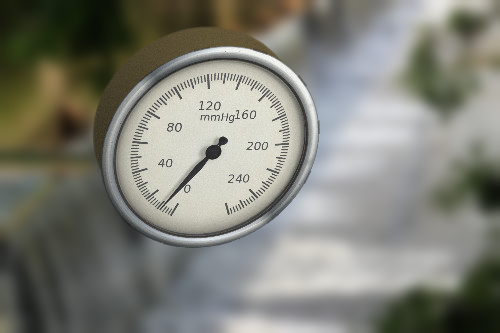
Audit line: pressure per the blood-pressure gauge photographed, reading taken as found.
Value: 10 mmHg
